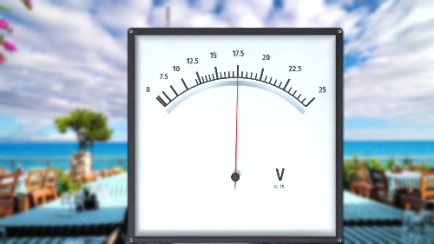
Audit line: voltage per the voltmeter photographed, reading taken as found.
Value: 17.5 V
